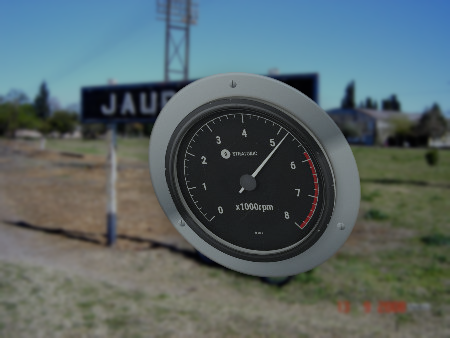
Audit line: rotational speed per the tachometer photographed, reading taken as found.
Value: 5200 rpm
